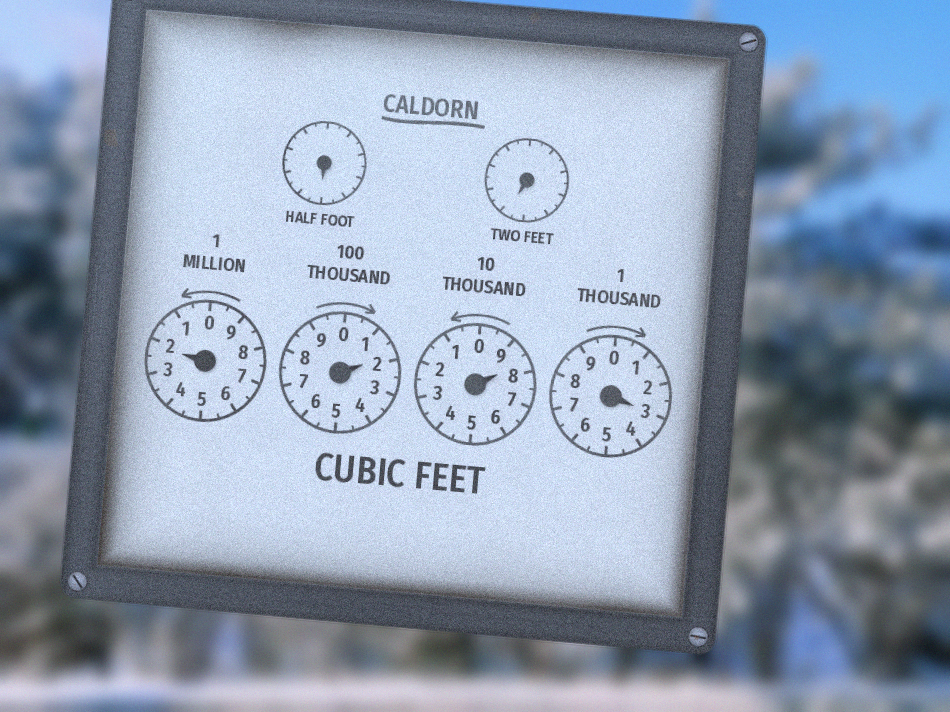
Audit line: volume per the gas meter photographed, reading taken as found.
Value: 218300 ft³
